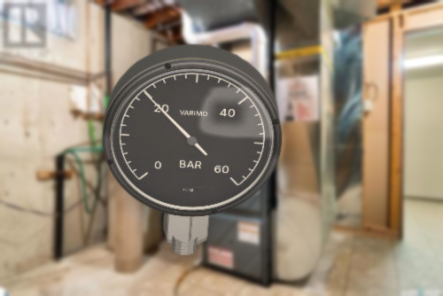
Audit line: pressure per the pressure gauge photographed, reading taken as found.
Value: 20 bar
